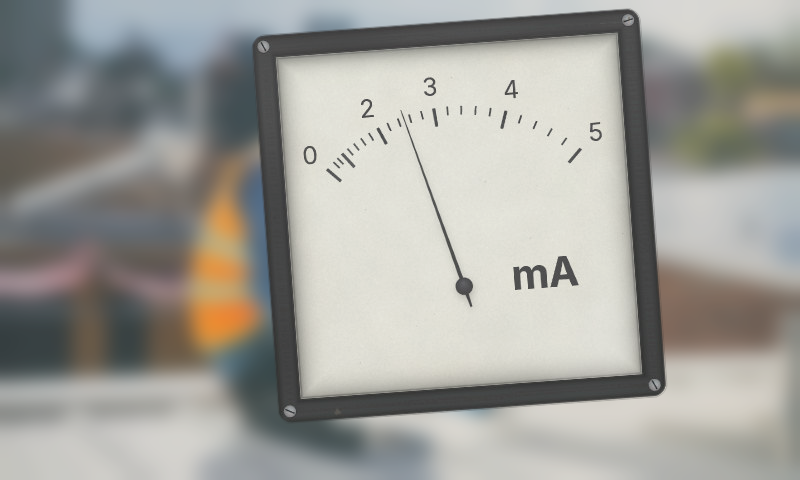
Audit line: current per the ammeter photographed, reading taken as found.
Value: 2.5 mA
